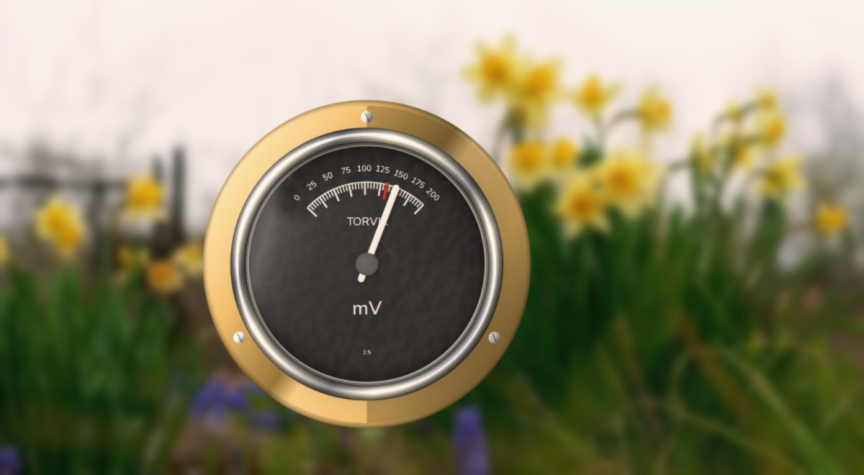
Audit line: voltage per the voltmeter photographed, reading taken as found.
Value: 150 mV
